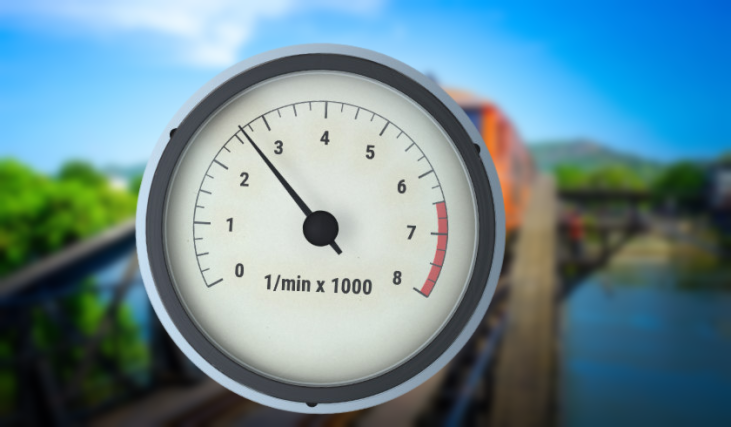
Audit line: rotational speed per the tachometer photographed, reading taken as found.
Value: 2625 rpm
